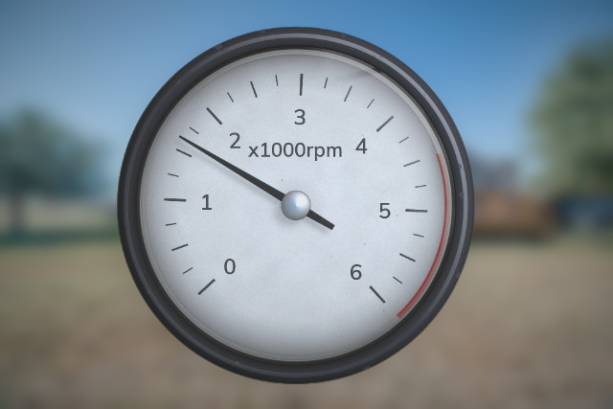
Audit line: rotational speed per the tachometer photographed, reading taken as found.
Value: 1625 rpm
